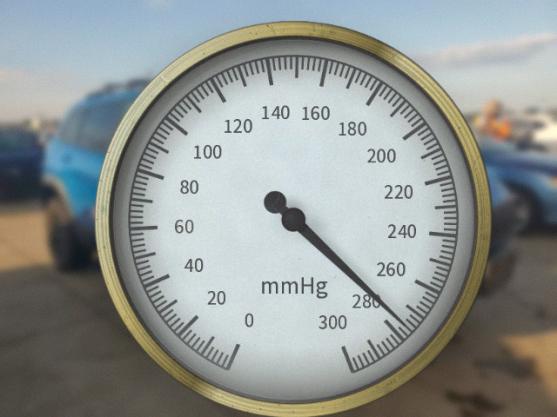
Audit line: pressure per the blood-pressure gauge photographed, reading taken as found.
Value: 276 mmHg
